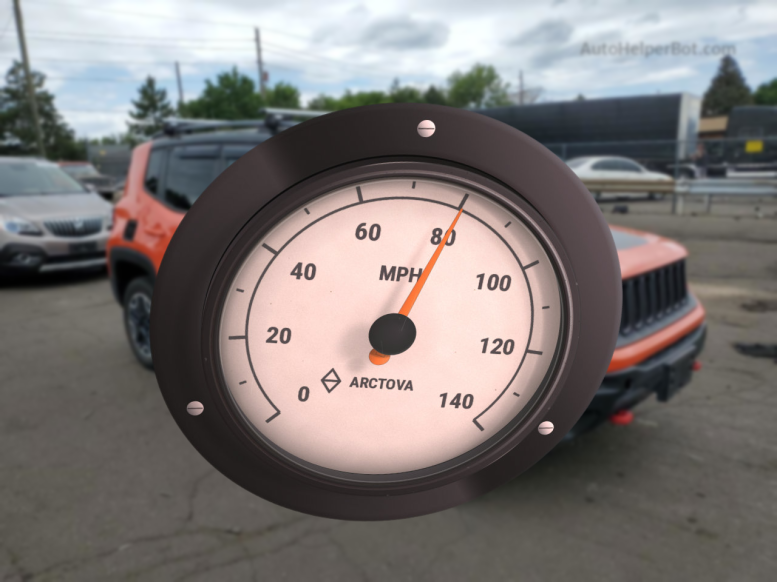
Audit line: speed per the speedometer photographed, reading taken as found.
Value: 80 mph
